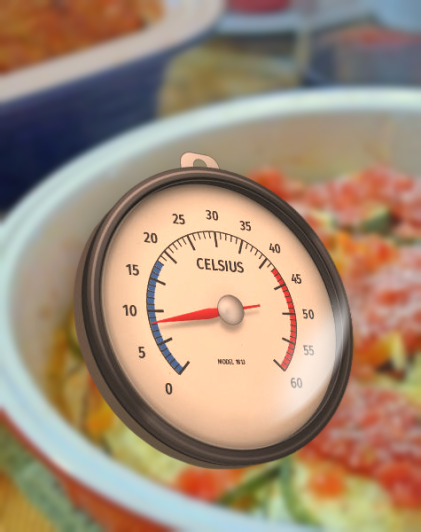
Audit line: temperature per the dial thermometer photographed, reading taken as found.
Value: 8 °C
